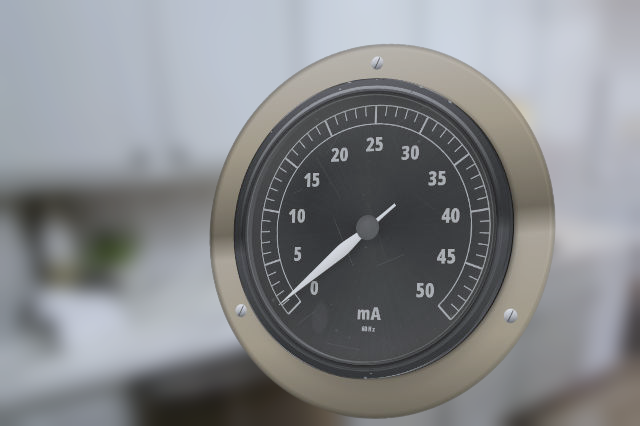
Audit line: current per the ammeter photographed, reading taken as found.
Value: 1 mA
